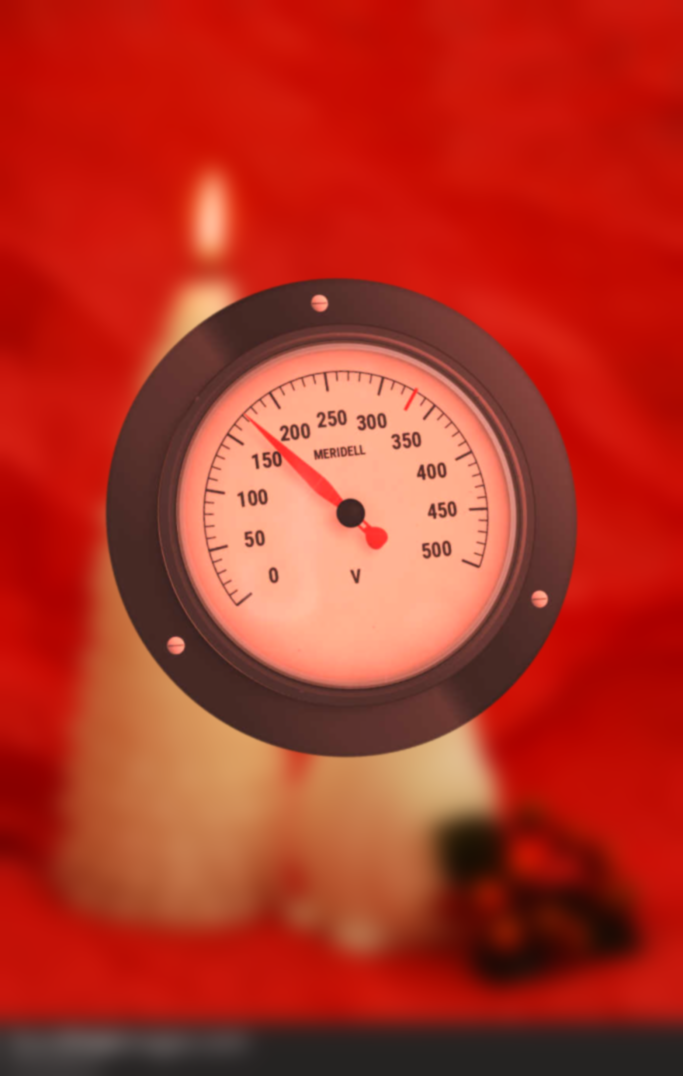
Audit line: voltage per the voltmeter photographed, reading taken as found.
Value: 170 V
